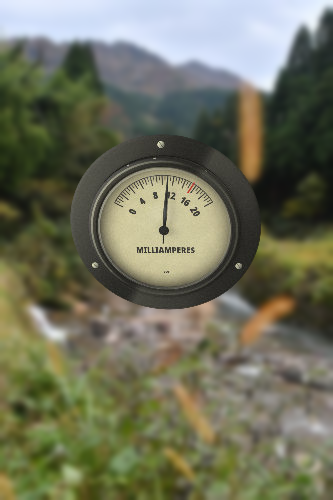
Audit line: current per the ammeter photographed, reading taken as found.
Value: 11 mA
